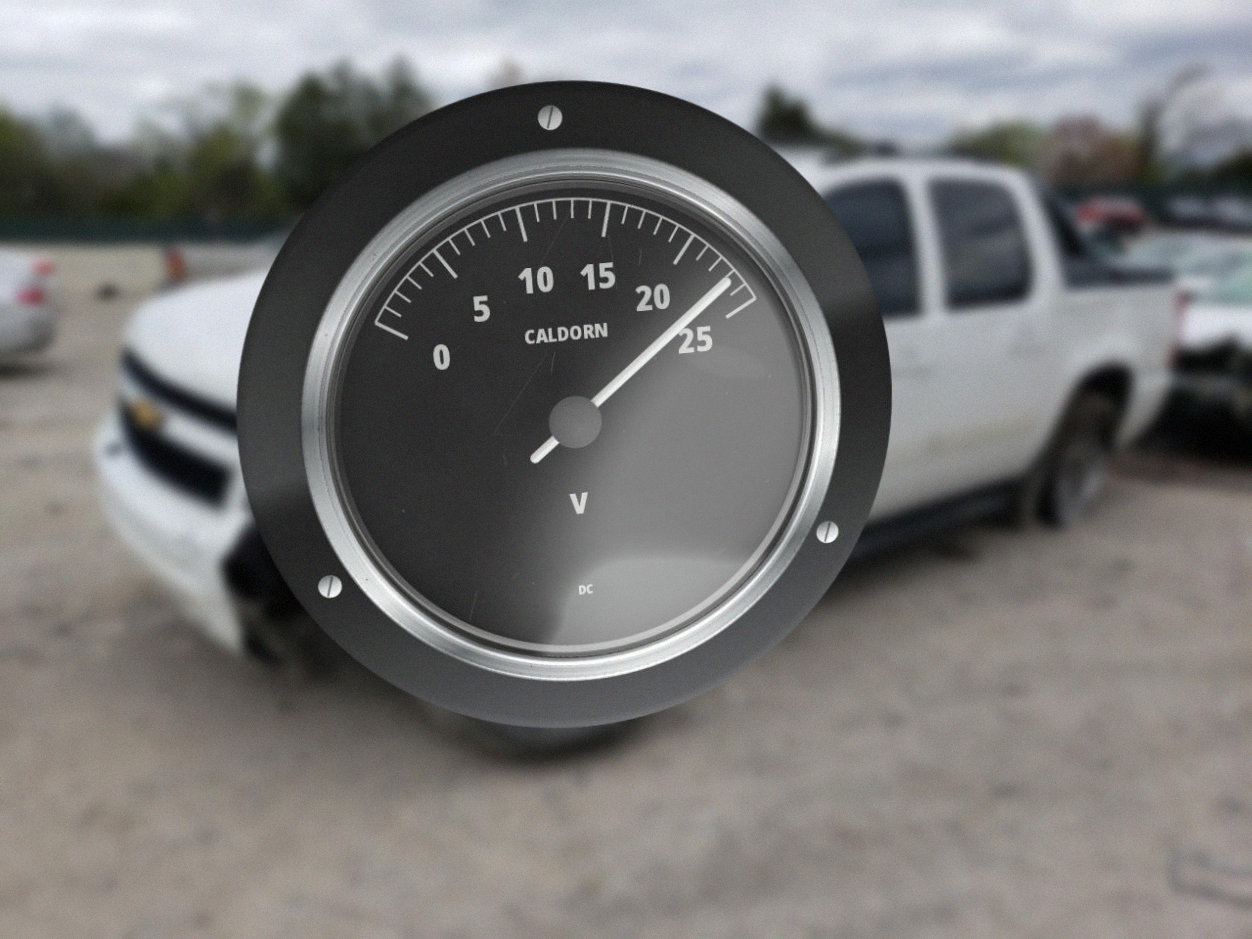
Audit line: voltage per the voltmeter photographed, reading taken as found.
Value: 23 V
